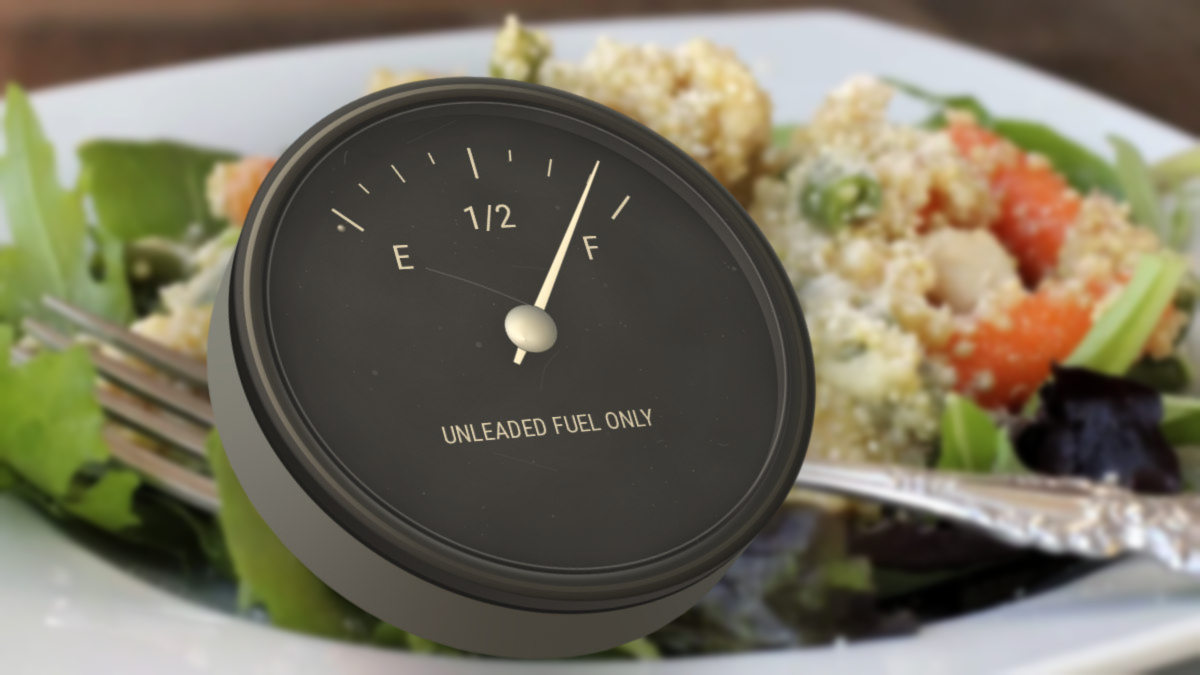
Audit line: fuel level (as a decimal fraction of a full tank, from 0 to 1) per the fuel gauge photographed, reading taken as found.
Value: 0.875
